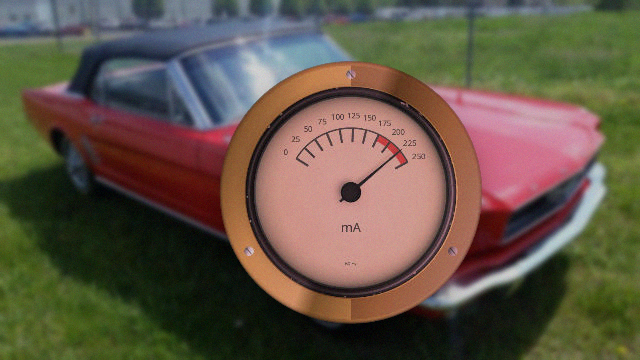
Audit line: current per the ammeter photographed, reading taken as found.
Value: 225 mA
